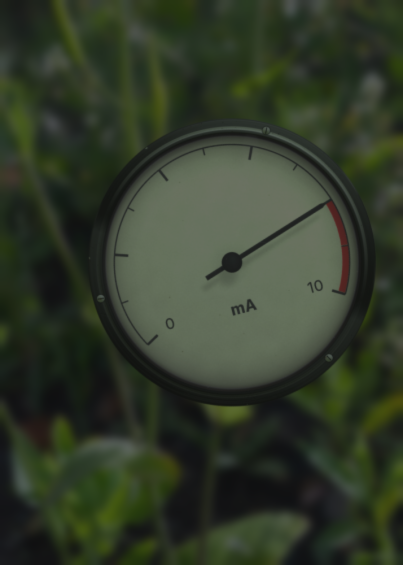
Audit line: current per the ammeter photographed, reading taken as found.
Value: 8 mA
